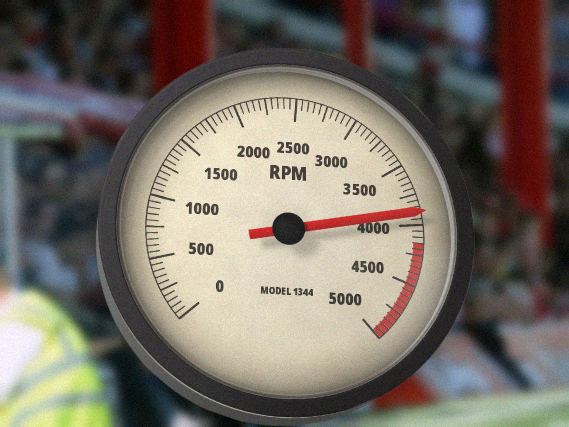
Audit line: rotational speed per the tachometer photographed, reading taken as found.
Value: 3900 rpm
